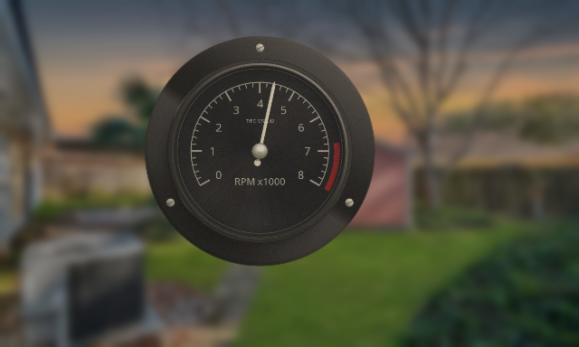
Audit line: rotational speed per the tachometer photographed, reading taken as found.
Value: 4400 rpm
